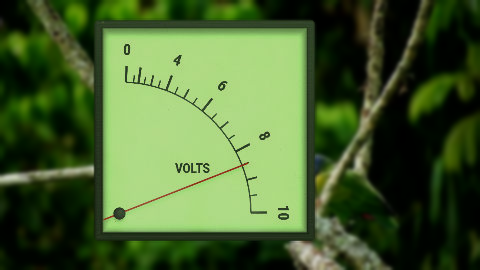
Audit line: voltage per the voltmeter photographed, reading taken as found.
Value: 8.5 V
